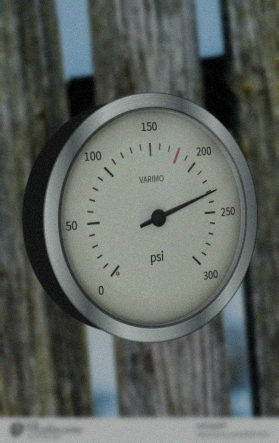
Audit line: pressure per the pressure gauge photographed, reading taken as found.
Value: 230 psi
